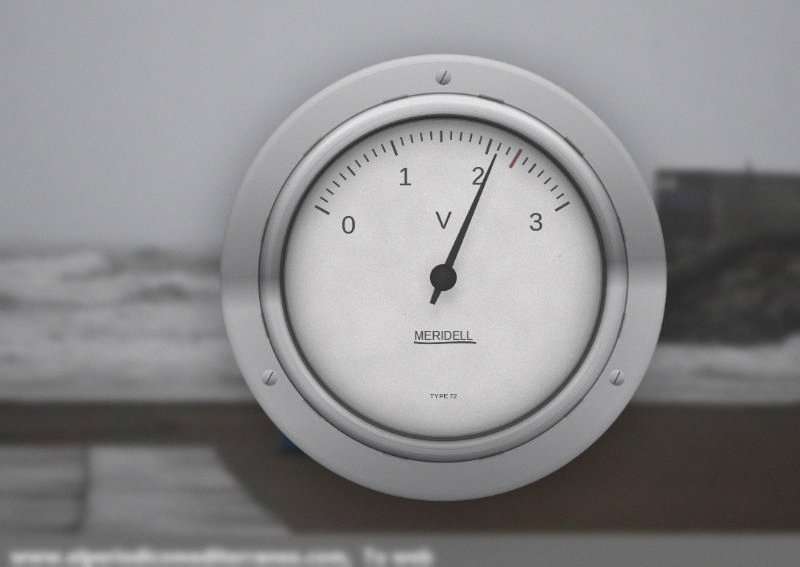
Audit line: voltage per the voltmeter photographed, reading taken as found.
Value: 2.1 V
